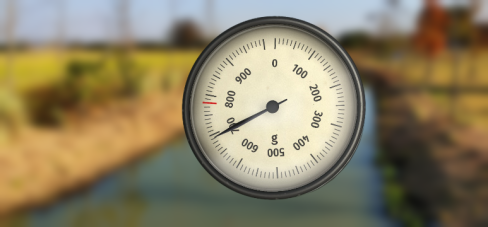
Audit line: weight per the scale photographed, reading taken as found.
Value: 690 g
